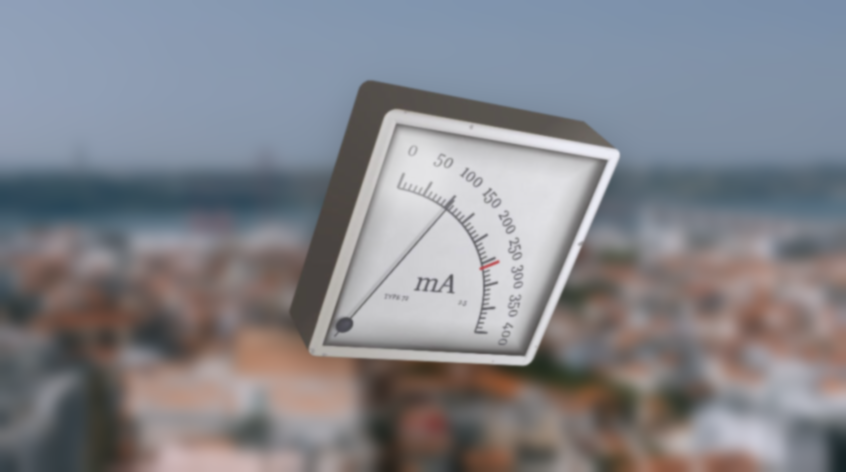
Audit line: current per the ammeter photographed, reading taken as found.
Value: 100 mA
